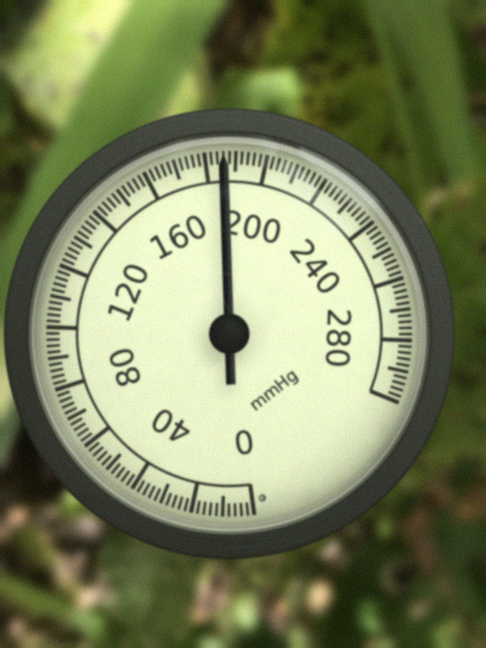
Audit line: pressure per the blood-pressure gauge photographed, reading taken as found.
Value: 186 mmHg
